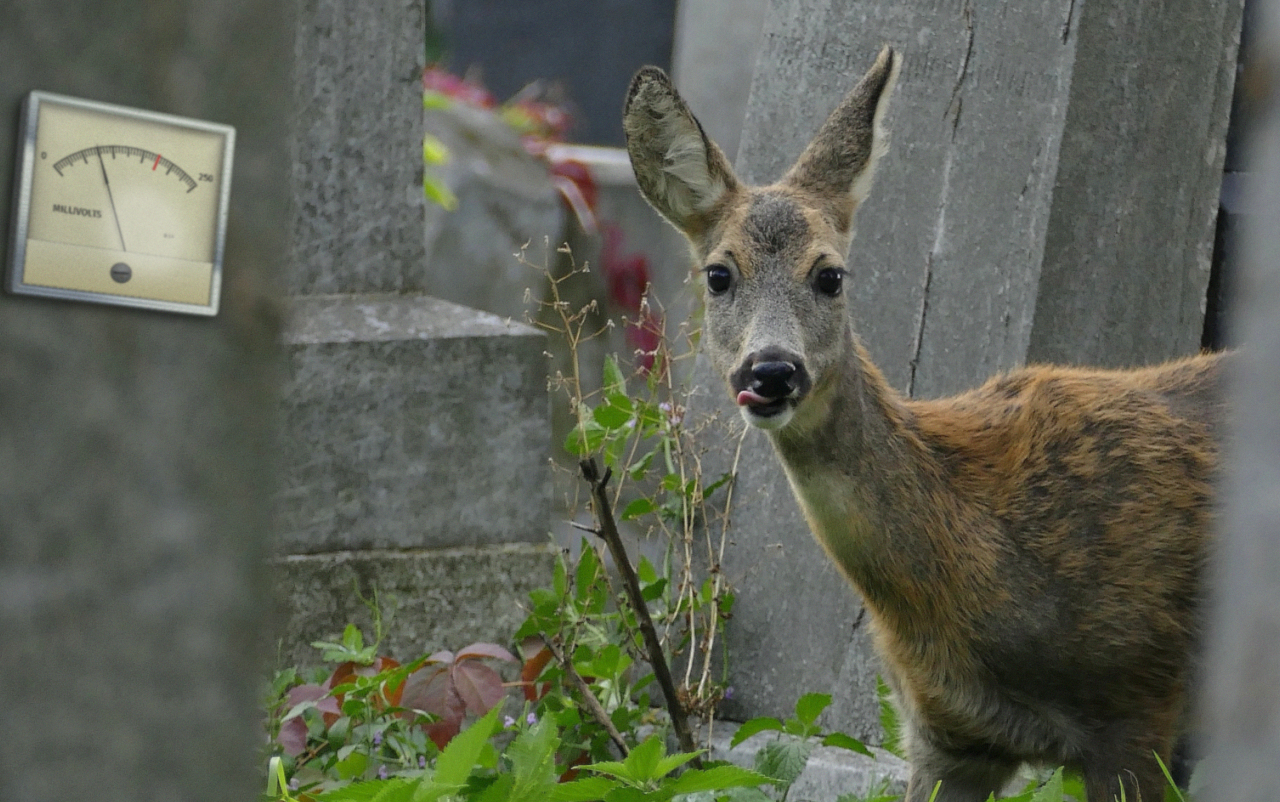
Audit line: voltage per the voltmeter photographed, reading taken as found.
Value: 75 mV
